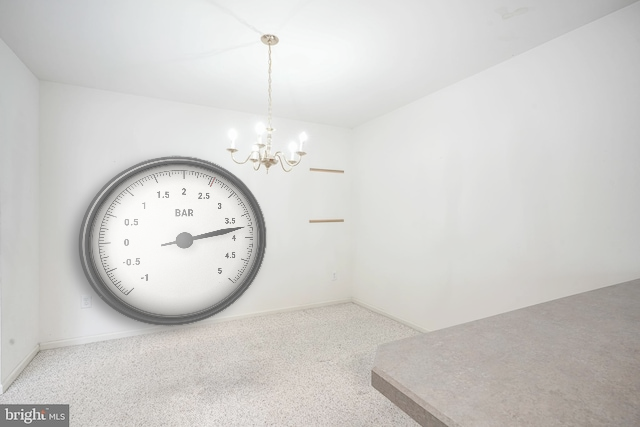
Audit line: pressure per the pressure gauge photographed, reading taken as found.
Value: 3.75 bar
